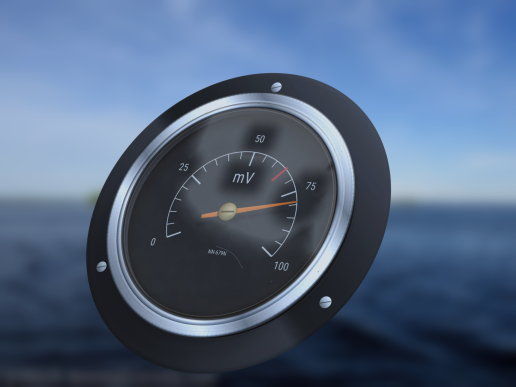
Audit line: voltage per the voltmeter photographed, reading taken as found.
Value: 80 mV
